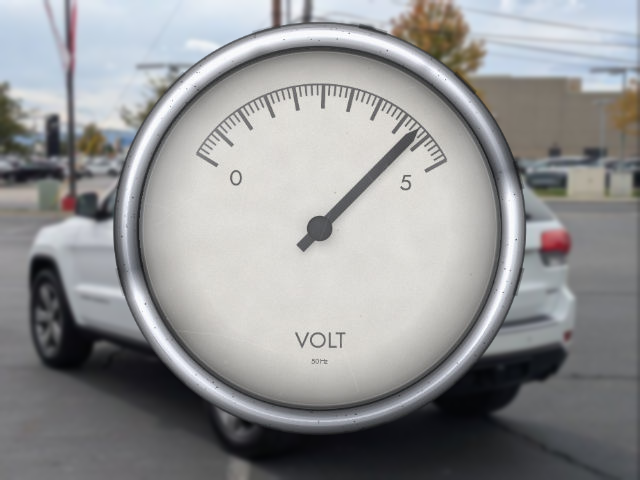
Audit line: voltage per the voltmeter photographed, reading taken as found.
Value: 4.3 V
